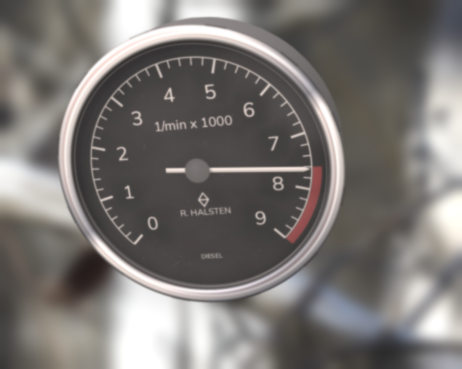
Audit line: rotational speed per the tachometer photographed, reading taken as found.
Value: 7600 rpm
